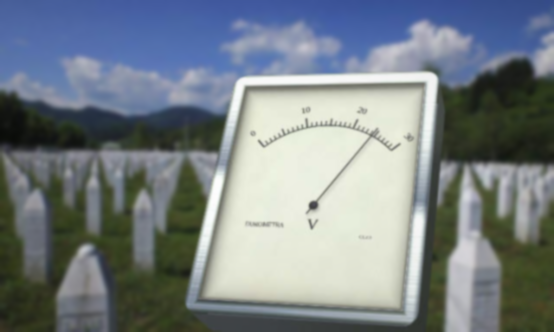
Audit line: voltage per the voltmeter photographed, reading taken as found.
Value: 25 V
